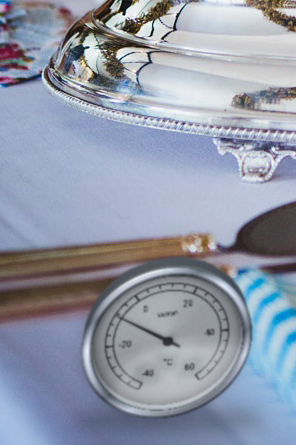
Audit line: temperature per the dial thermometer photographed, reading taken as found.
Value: -8 °C
